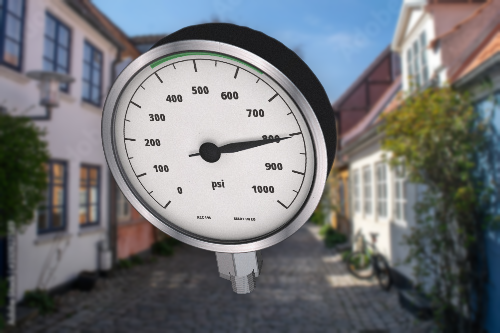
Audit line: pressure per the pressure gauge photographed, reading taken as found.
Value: 800 psi
